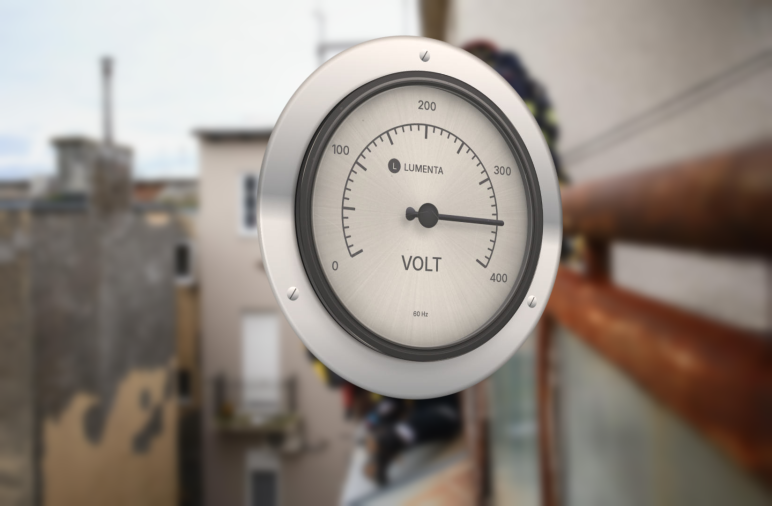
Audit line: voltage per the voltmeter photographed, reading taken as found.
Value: 350 V
